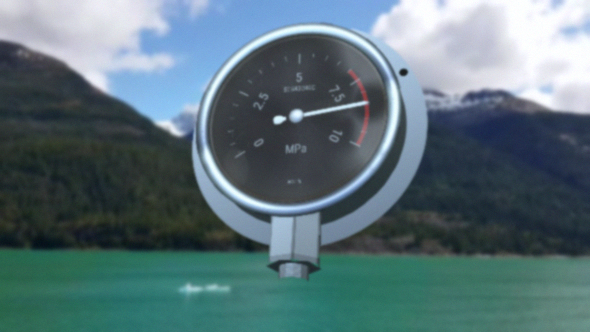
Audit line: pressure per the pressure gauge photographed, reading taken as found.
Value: 8.5 MPa
